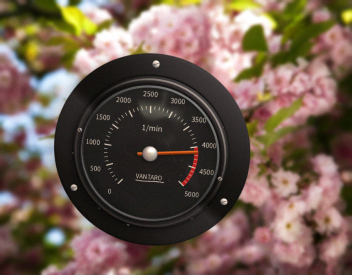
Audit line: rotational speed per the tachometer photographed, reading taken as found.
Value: 4100 rpm
